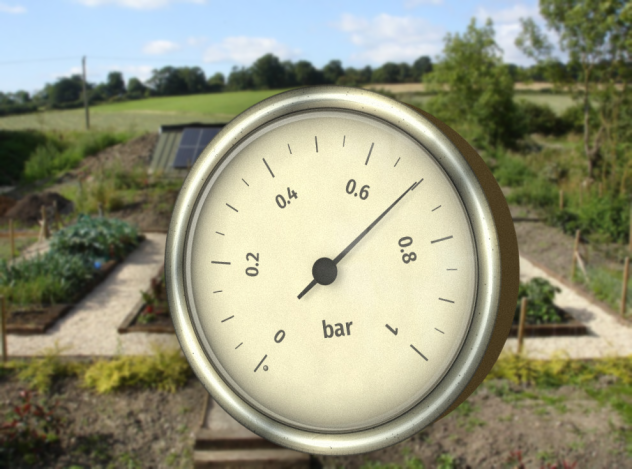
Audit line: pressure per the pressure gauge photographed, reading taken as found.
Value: 0.7 bar
